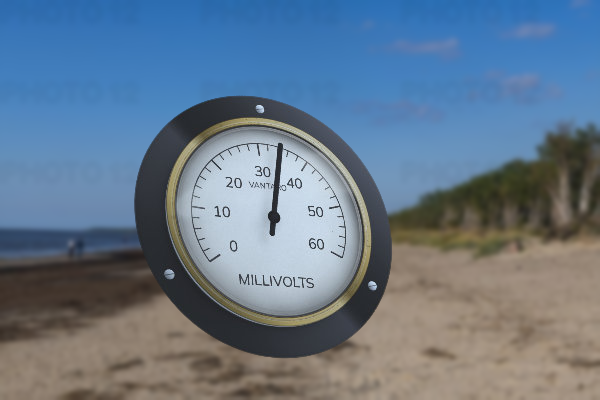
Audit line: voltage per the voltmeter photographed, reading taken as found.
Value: 34 mV
